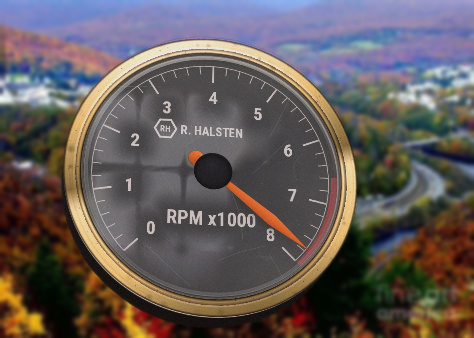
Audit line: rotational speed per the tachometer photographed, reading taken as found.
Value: 7800 rpm
